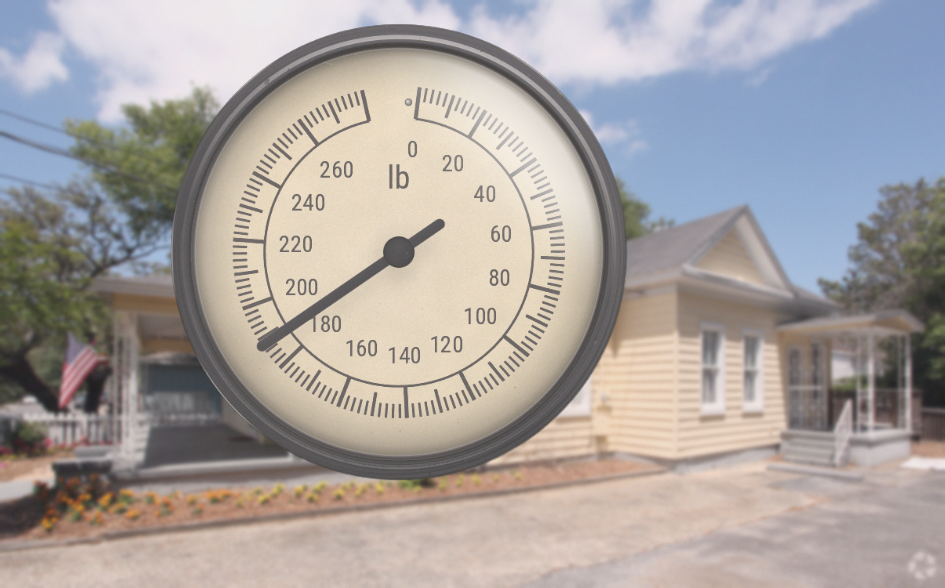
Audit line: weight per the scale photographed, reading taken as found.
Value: 188 lb
